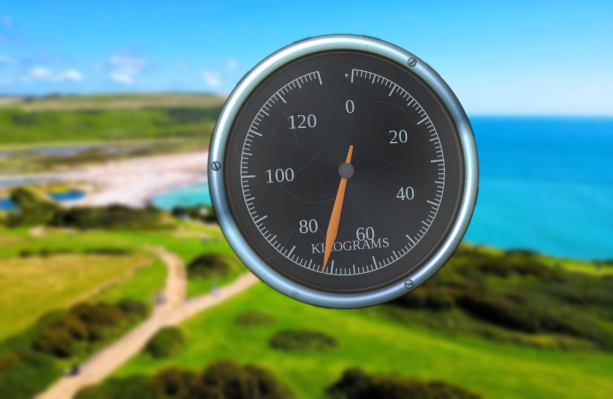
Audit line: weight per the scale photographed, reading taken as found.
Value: 72 kg
